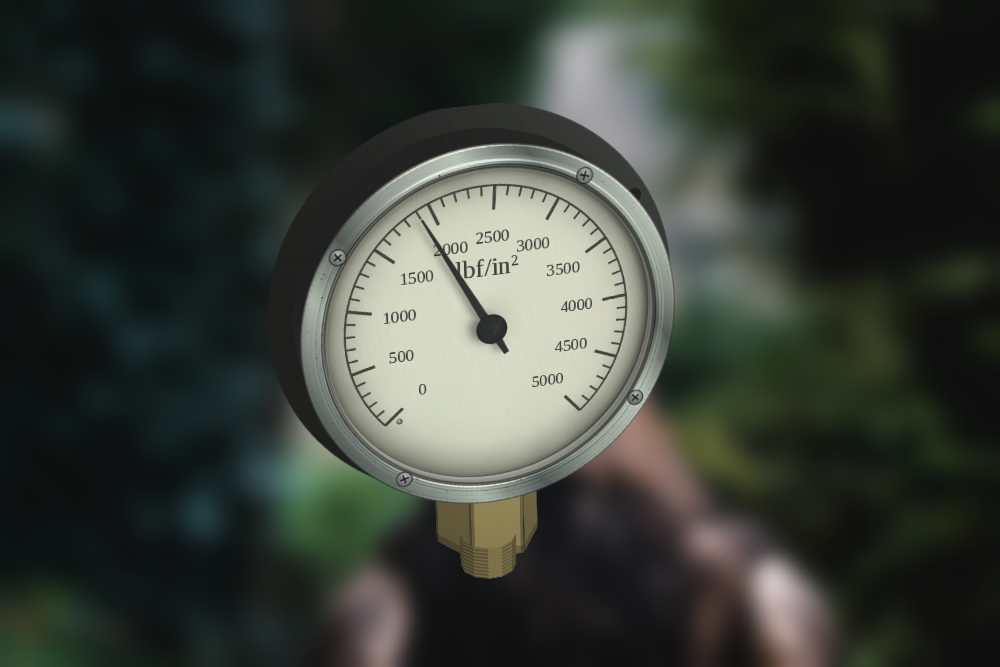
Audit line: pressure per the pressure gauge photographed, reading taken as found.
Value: 1900 psi
